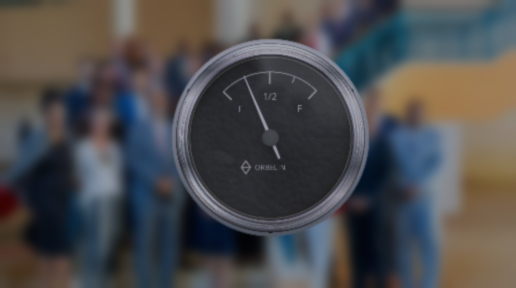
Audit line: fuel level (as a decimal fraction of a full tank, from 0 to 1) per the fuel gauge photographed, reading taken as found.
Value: 0.25
